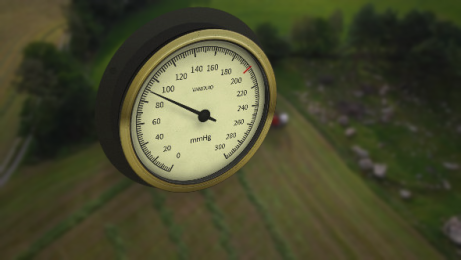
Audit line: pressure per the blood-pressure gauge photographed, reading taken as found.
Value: 90 mmHg
